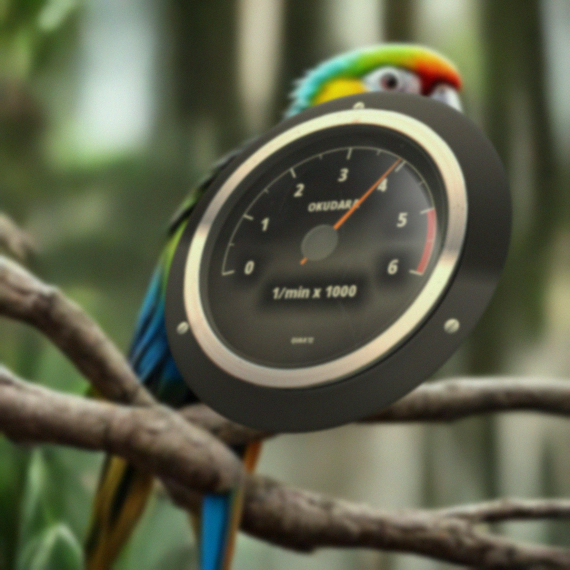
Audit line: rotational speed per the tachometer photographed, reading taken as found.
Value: 4000 rpm
